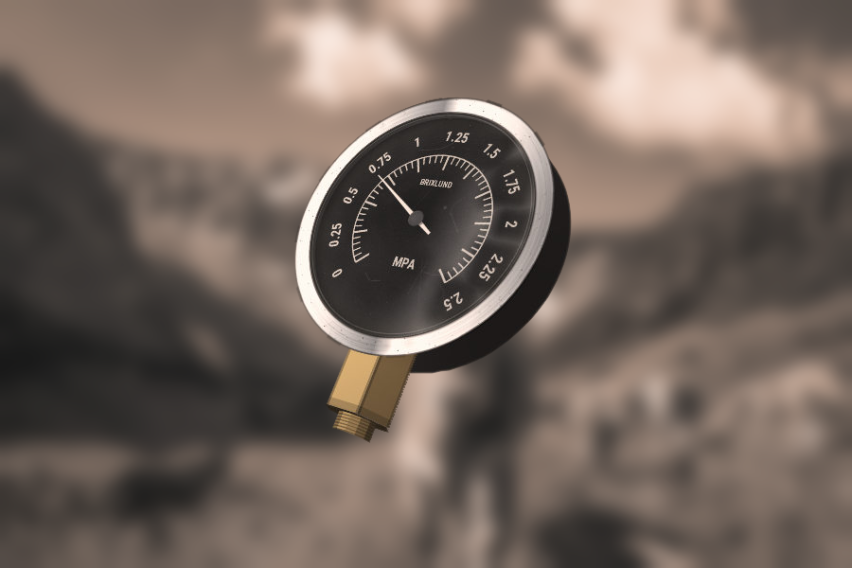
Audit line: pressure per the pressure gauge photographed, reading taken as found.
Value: 0.7 MPa
